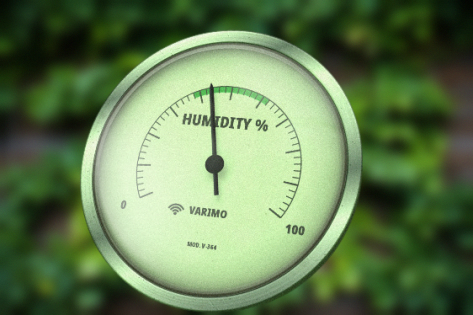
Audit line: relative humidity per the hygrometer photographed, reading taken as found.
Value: 44 %
